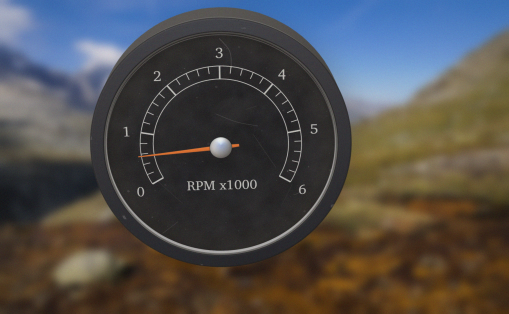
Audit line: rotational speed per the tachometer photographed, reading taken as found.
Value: 600 rpm
